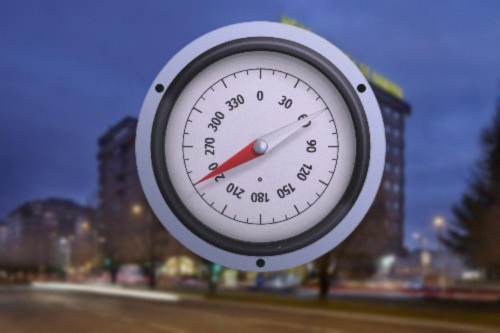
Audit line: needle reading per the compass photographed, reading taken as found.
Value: 240 °
